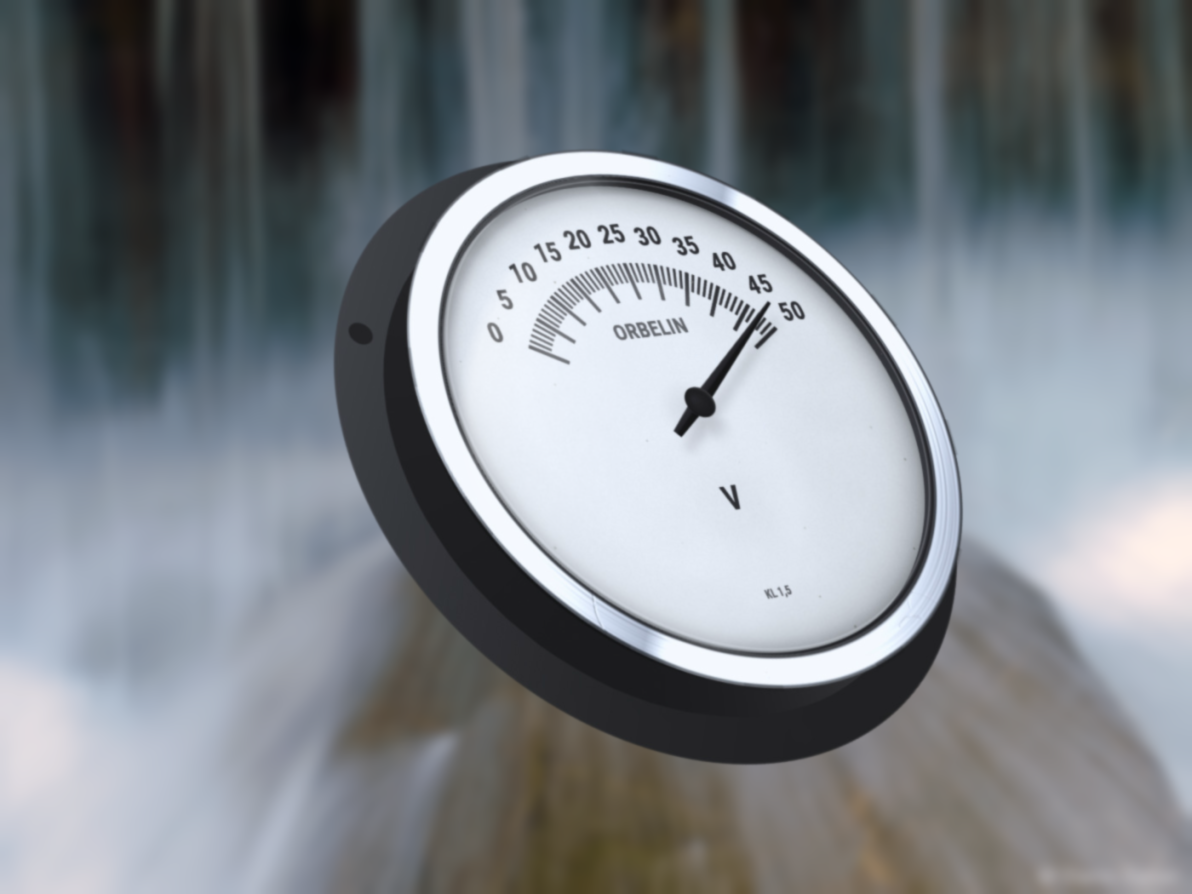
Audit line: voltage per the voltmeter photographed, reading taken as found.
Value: 47 V
